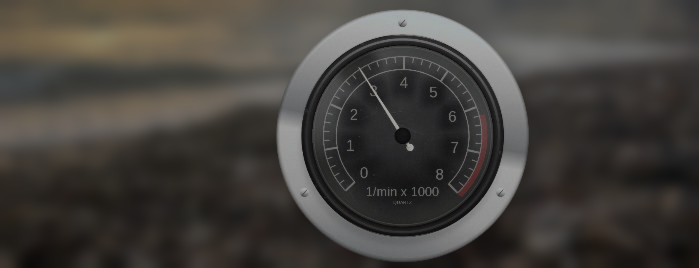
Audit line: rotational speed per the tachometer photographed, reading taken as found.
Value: 3000 rpm
